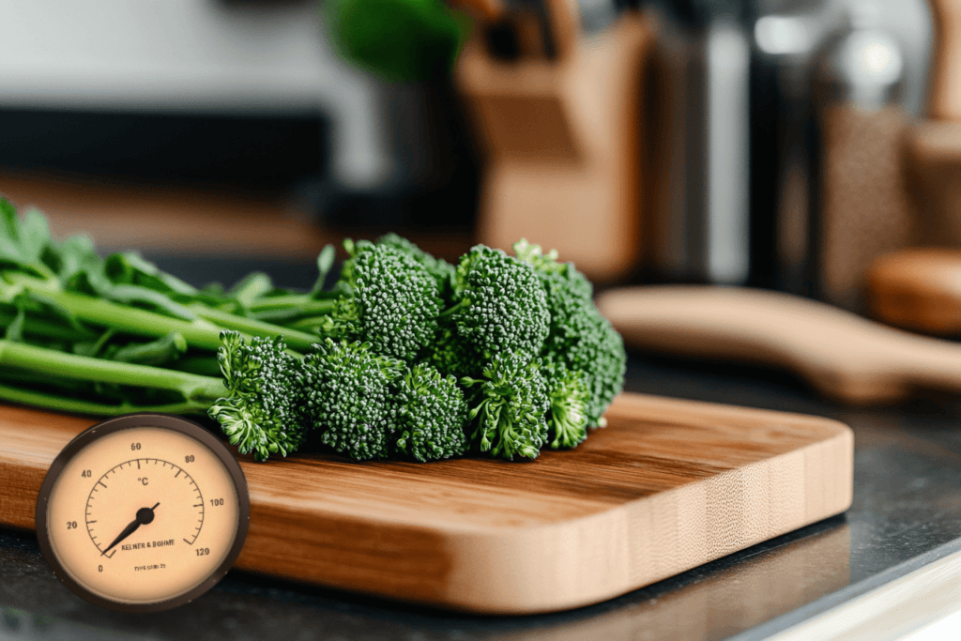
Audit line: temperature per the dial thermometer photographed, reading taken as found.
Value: 4 °C
